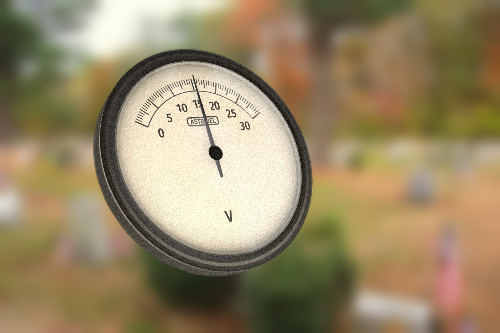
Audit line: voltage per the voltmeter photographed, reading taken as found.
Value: 15 V
